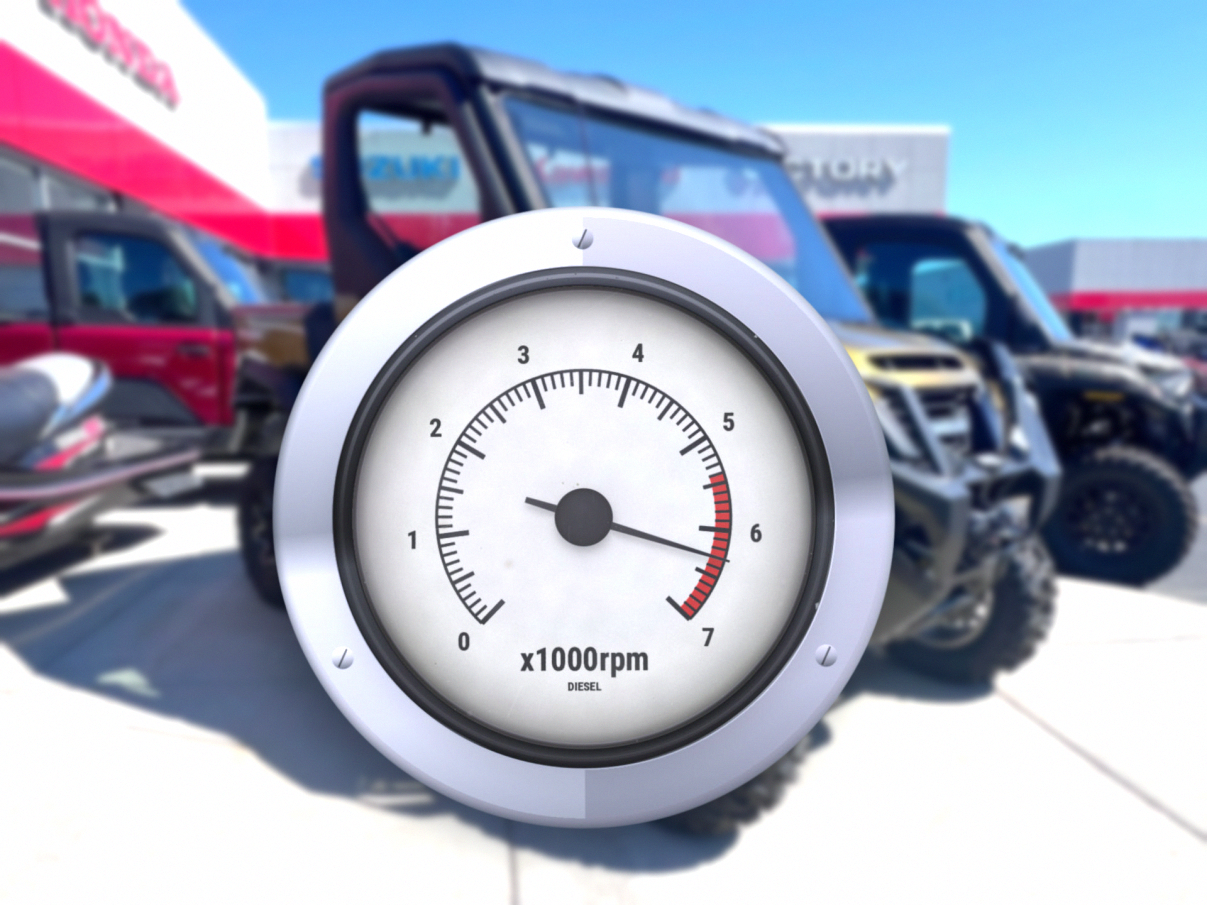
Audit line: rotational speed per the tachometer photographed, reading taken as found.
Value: 6300 rpm
